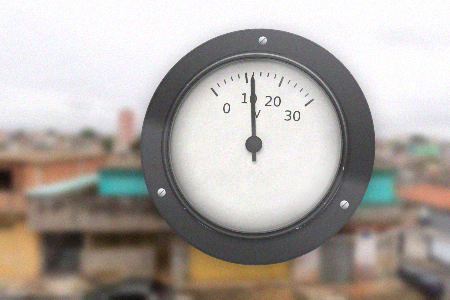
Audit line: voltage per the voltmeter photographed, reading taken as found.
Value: 12 V
